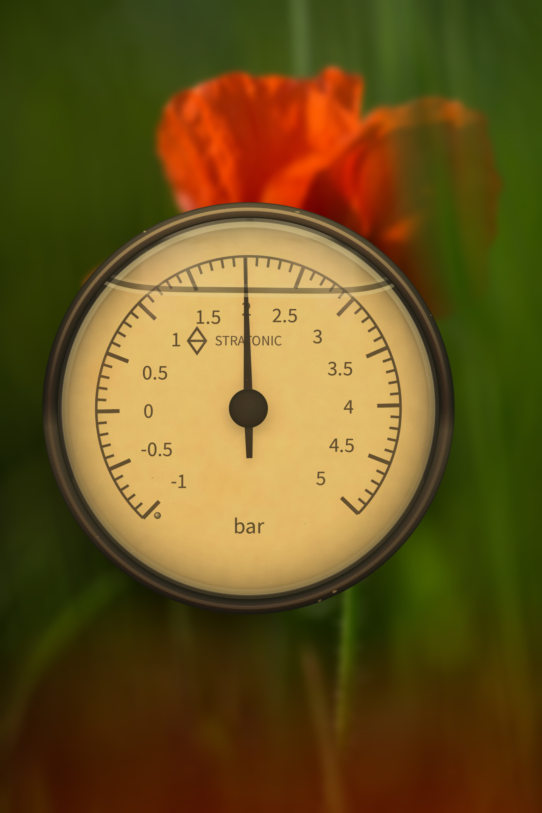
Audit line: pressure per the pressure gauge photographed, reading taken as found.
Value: 2 bar
